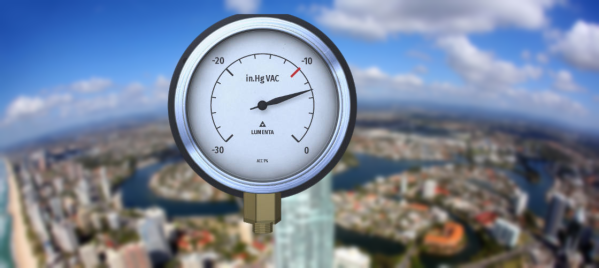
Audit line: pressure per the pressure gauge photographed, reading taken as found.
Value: -7 inHg
